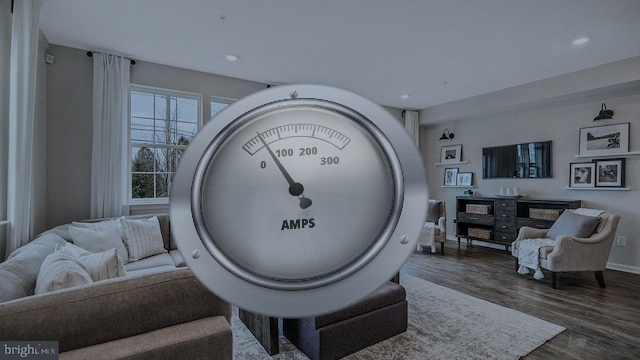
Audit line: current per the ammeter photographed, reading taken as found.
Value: 50 A
